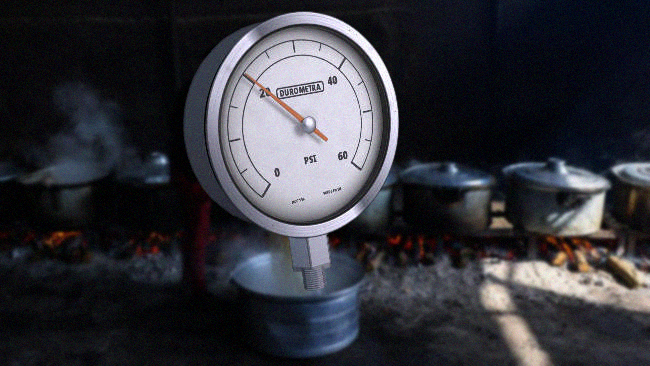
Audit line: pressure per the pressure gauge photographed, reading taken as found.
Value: 20 psi
